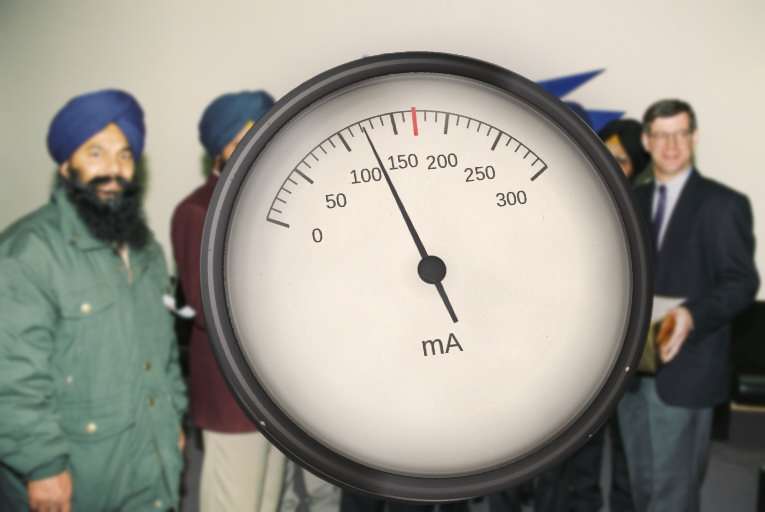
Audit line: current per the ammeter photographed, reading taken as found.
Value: 120 mA
